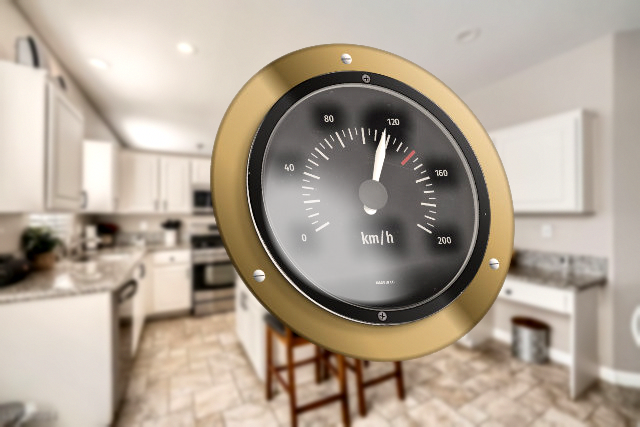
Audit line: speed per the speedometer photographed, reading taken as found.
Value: 115 km/h
